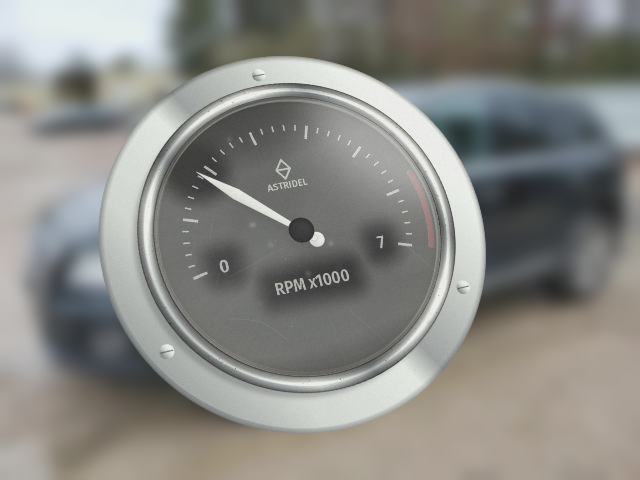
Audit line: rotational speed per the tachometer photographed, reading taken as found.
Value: 1800 rpm
